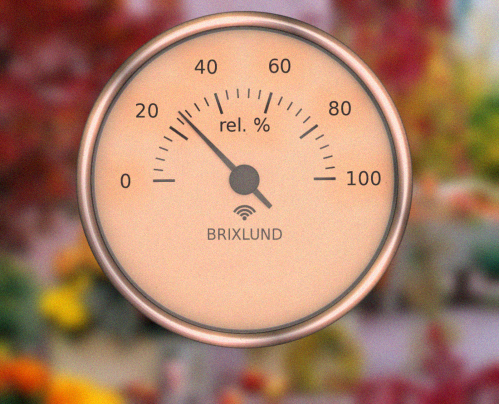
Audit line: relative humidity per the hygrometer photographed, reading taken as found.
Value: 26 %
